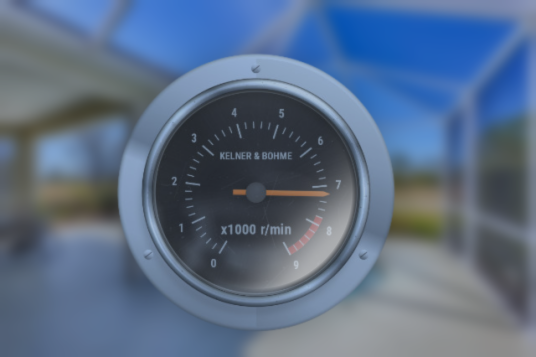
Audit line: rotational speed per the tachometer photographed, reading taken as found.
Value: 7200 rpm
